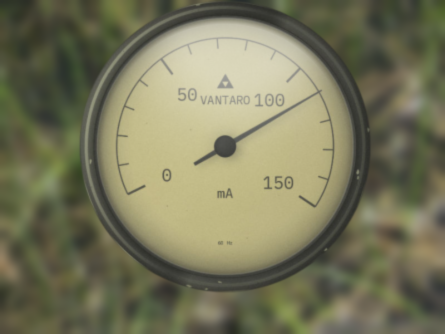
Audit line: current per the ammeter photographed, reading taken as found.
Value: 110 mA
